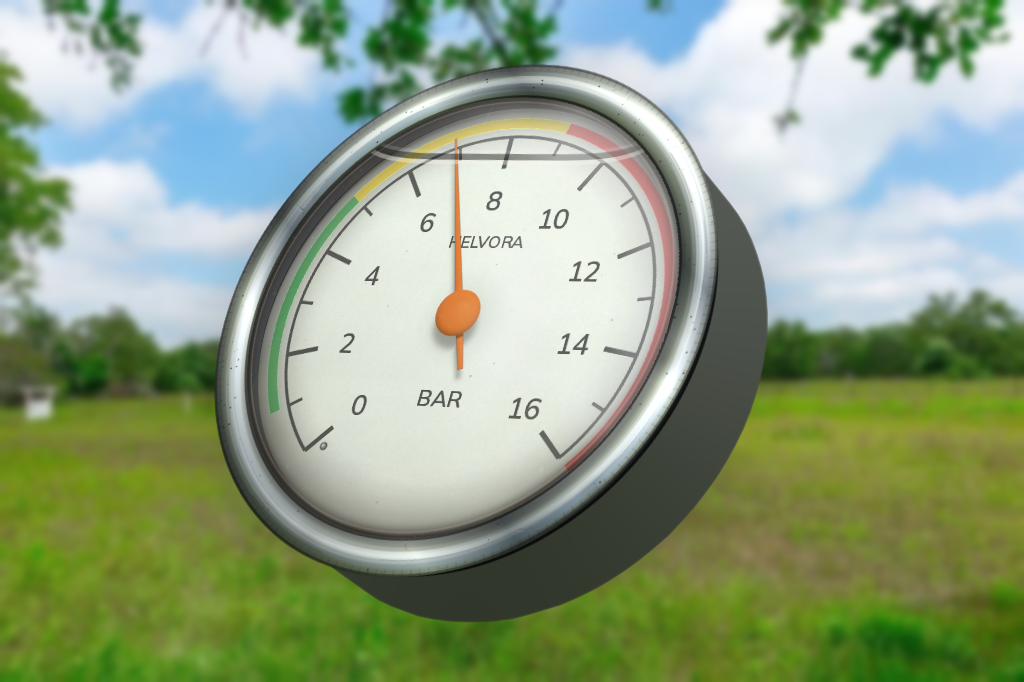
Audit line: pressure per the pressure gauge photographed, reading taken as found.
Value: 7 bar
